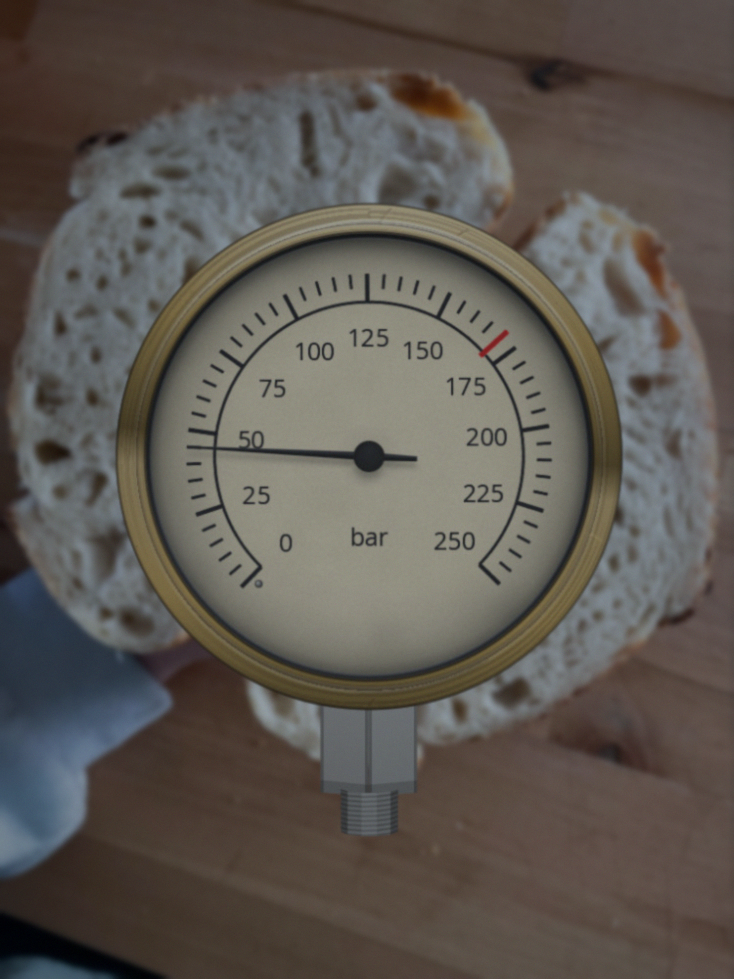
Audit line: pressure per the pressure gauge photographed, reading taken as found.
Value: 45 bar
